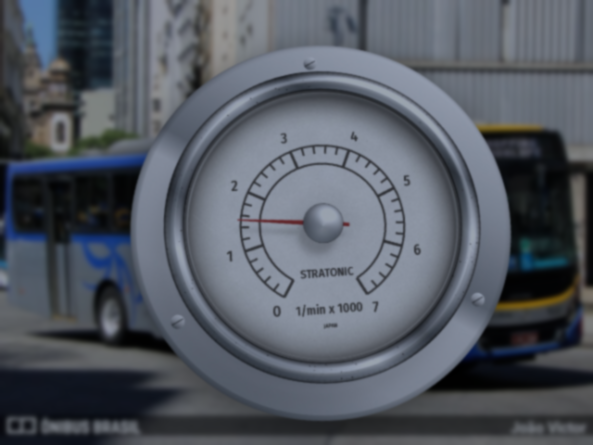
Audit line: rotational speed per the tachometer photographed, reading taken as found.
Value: 1500 rpm
